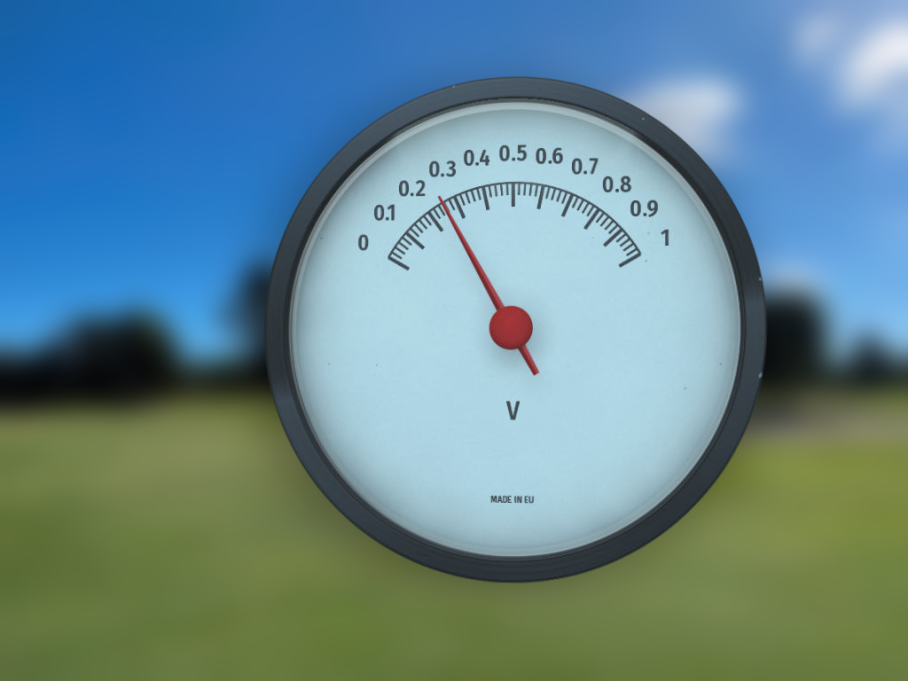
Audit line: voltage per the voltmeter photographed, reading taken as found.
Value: 0.26 V
